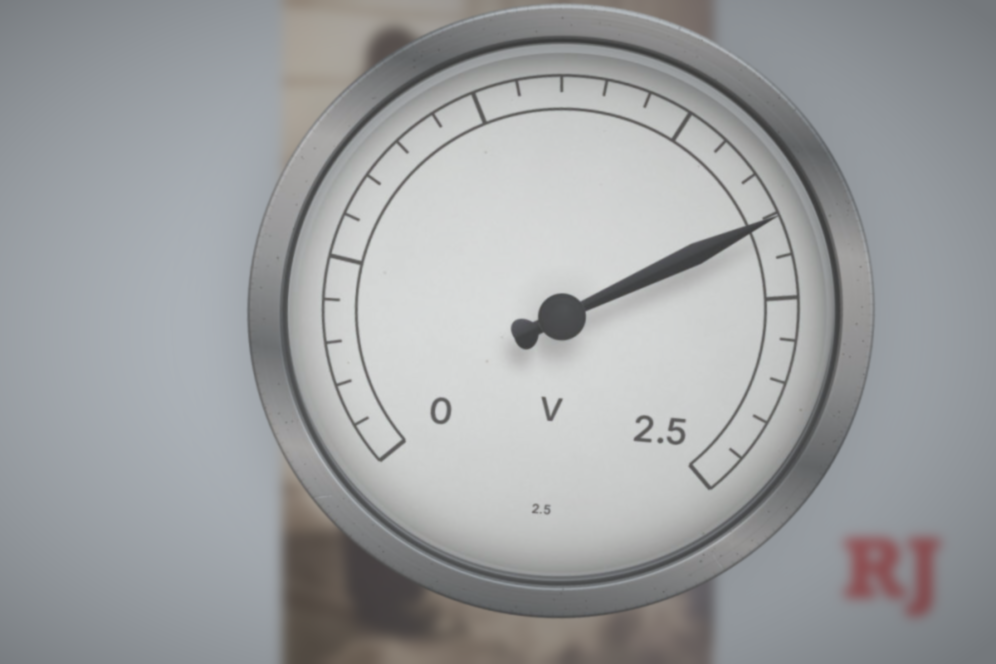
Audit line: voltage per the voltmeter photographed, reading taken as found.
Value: 1.8 V
